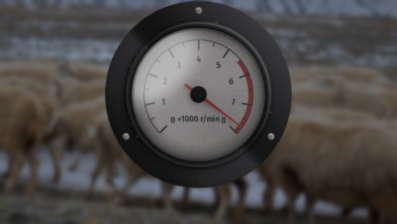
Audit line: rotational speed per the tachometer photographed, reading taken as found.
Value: 7750 rpm
